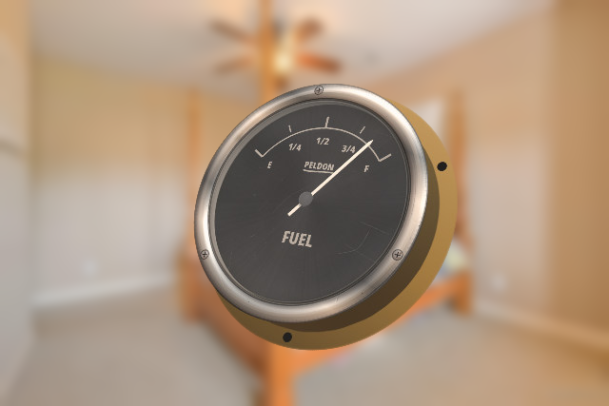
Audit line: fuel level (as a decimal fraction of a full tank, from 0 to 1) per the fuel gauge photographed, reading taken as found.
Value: 0.875
